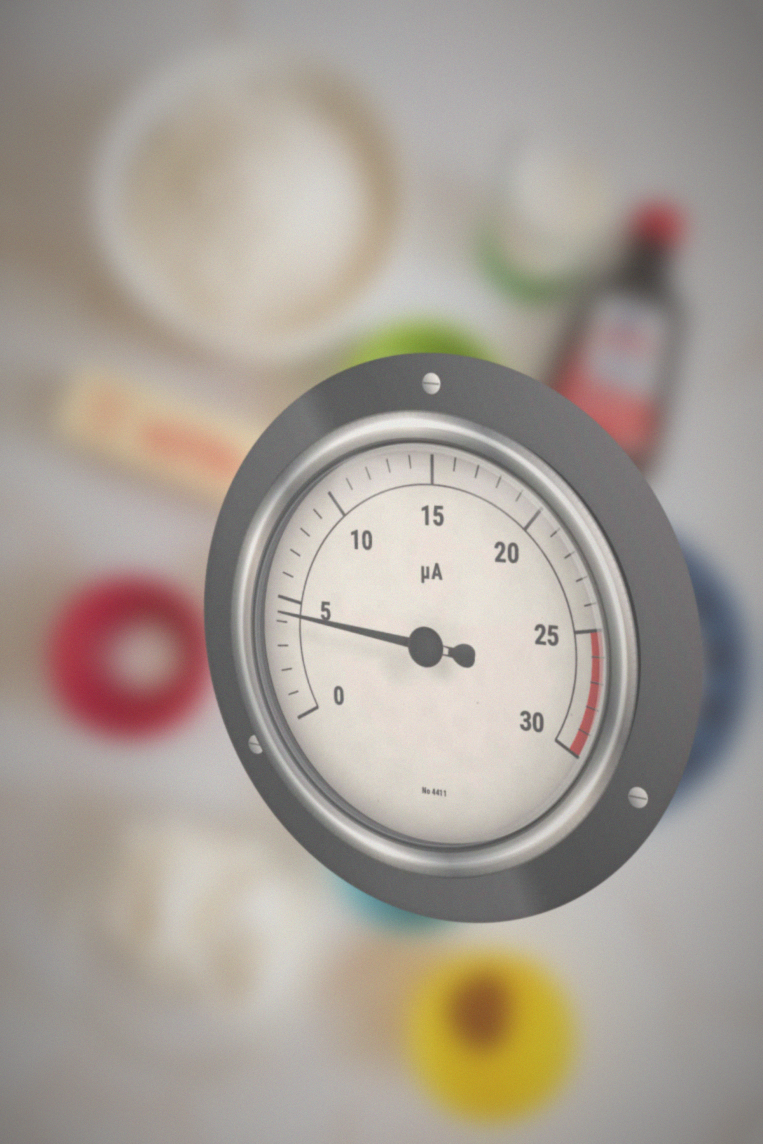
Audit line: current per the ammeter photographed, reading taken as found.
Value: 4.5 µA
